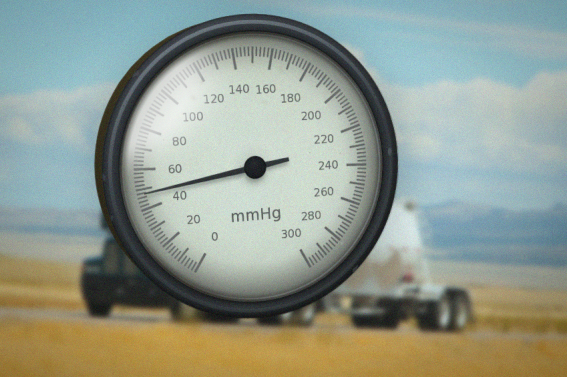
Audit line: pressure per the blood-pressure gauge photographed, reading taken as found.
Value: 48 mmHg
